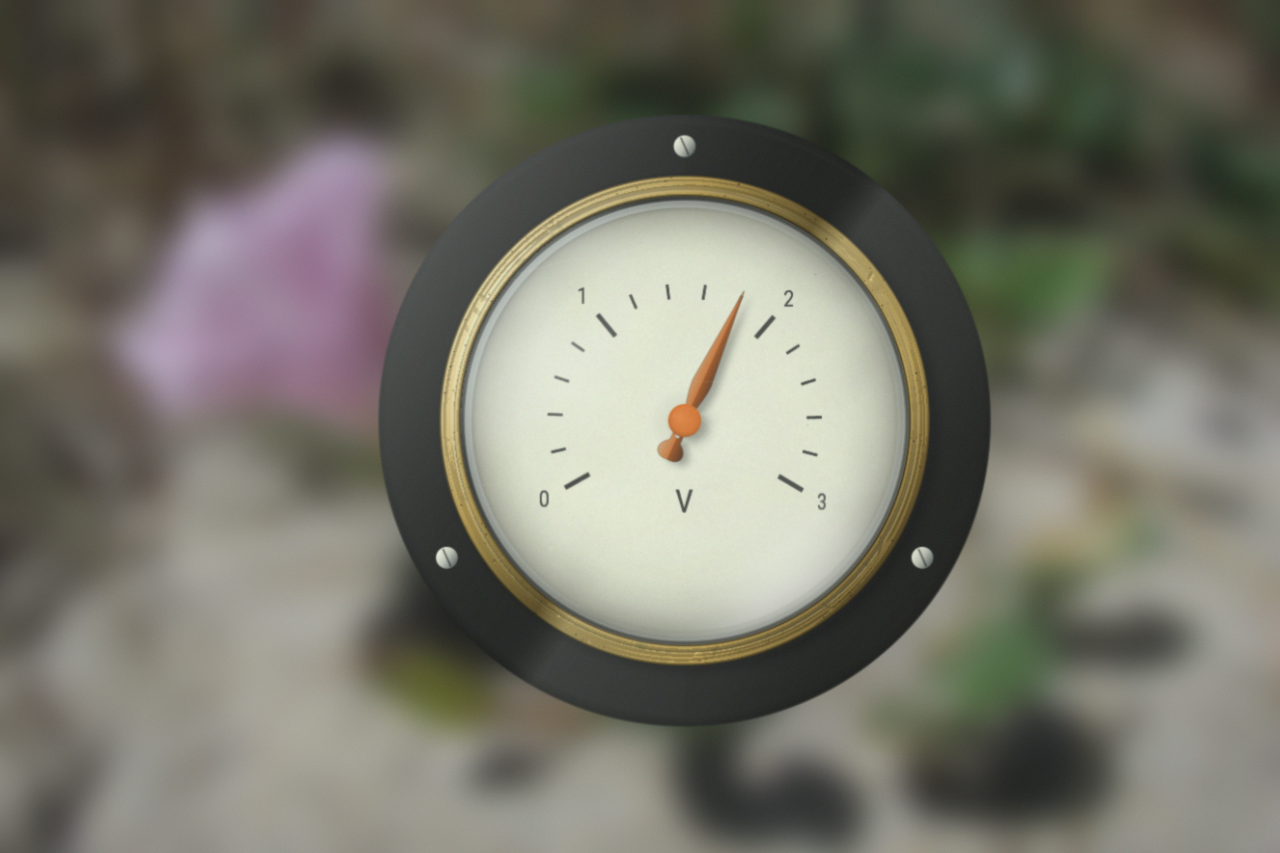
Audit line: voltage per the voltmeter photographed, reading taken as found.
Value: 1.8 V
